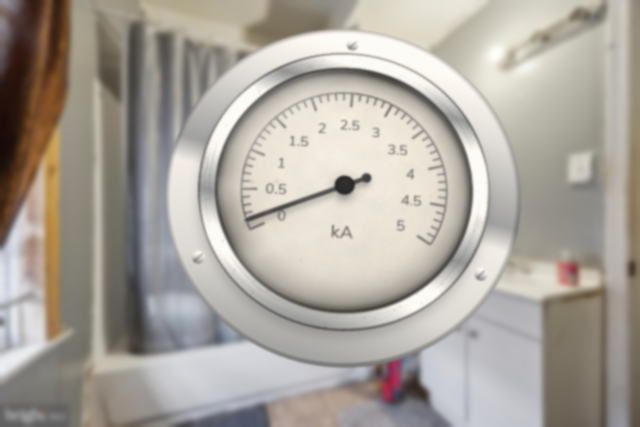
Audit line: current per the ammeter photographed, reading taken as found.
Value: 0.1 kA
